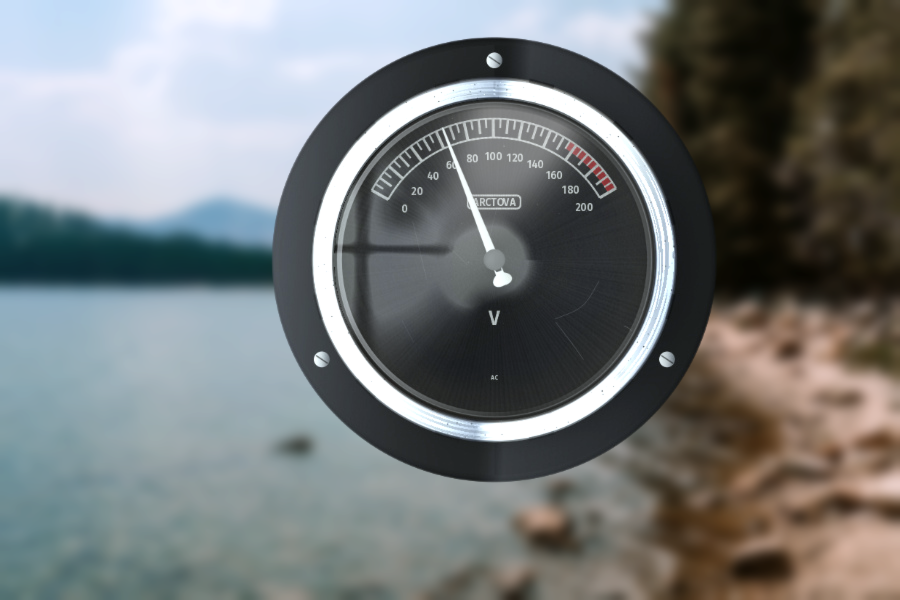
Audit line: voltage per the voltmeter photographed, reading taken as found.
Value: 65 V
